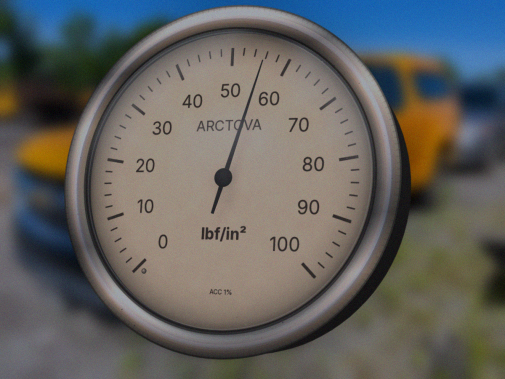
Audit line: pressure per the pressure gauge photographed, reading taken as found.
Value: 56 psi
